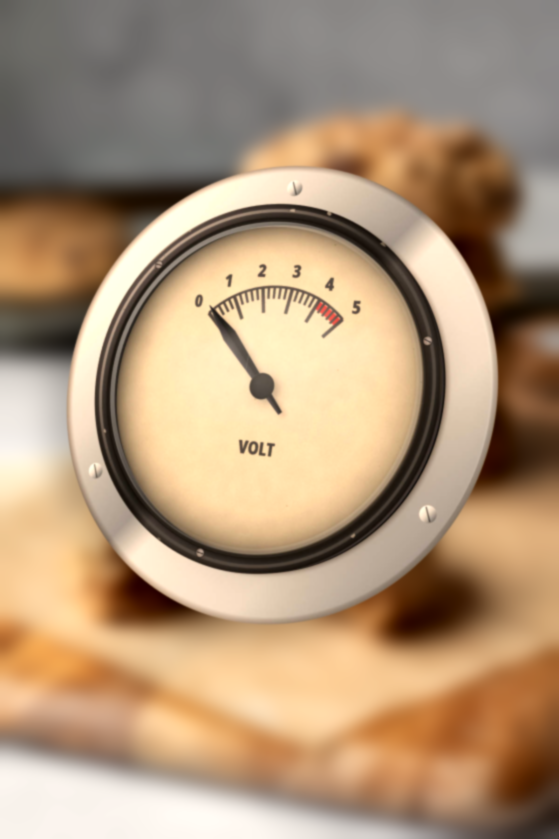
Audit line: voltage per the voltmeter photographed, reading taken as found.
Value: 0.2 V
